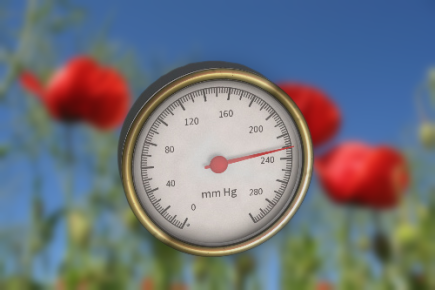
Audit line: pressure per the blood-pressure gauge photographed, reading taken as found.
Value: 230 mmHg
